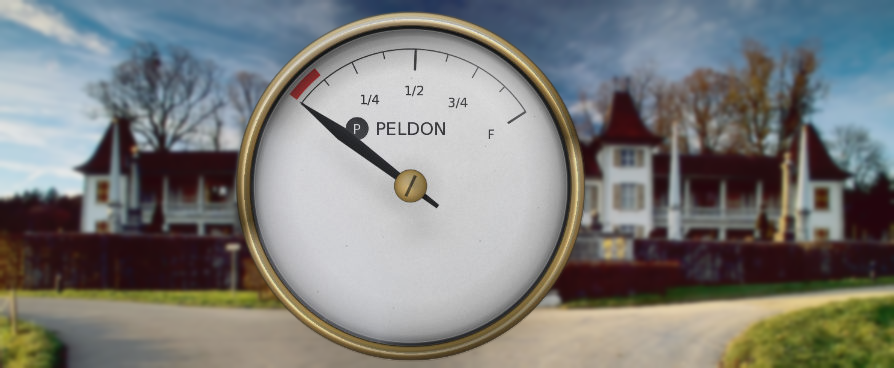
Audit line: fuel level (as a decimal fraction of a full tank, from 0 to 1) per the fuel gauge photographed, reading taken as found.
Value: 0
